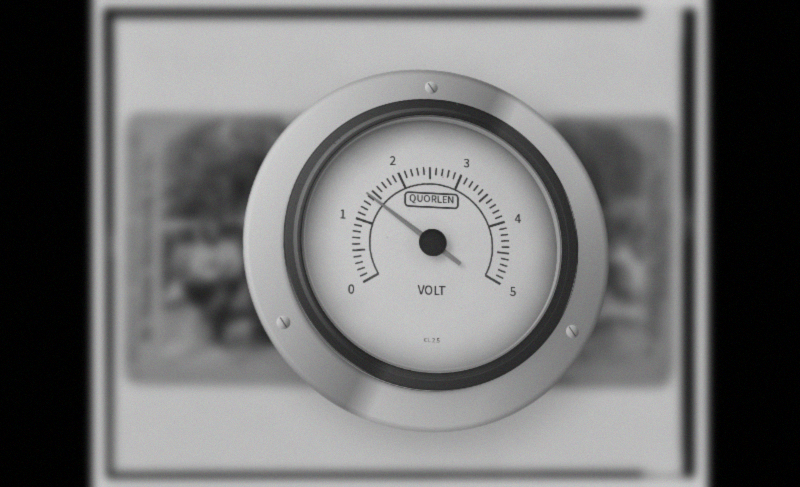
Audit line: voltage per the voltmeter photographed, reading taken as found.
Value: 1.4 V
